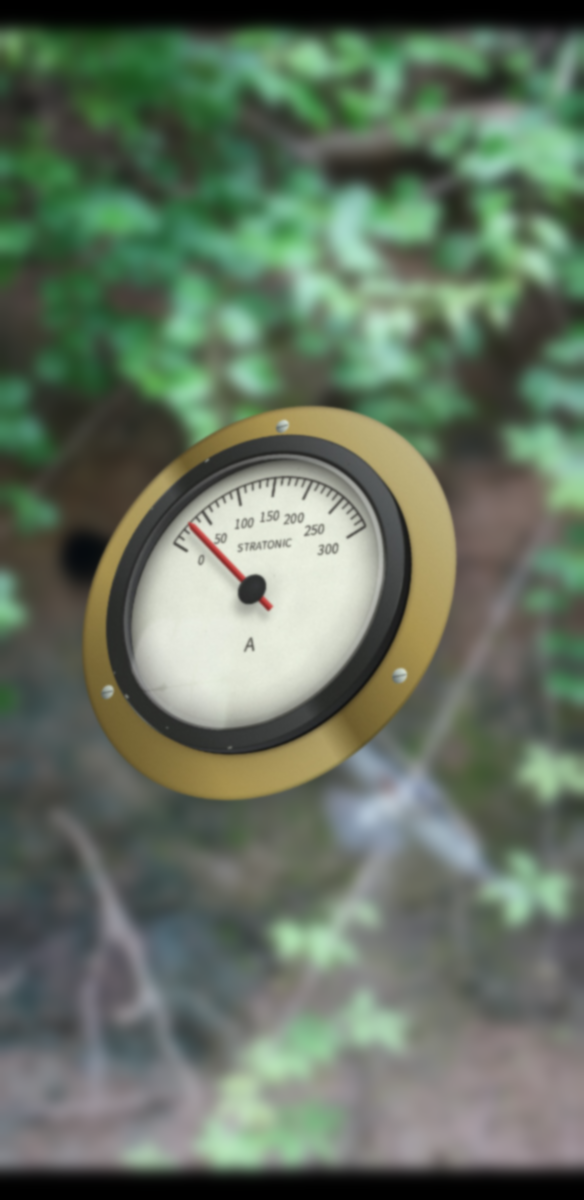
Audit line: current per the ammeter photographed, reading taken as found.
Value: 30 A
